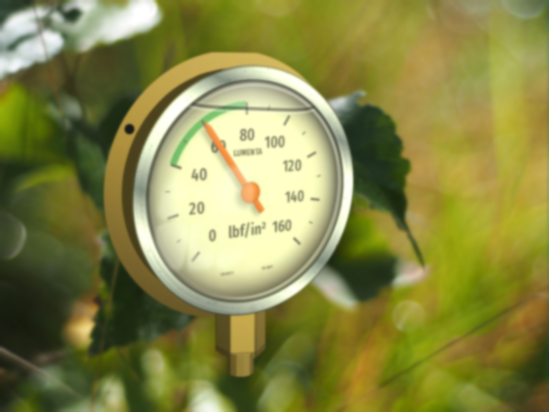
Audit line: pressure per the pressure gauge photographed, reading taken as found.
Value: 60 psi
